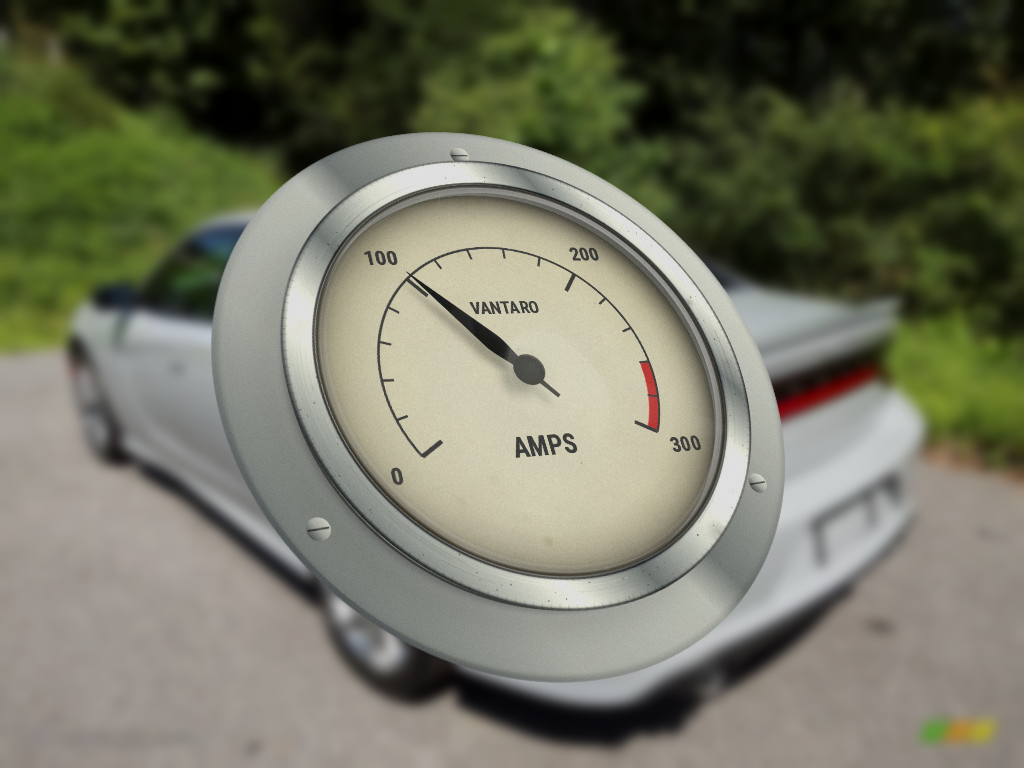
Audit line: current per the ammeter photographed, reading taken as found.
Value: 100 A
